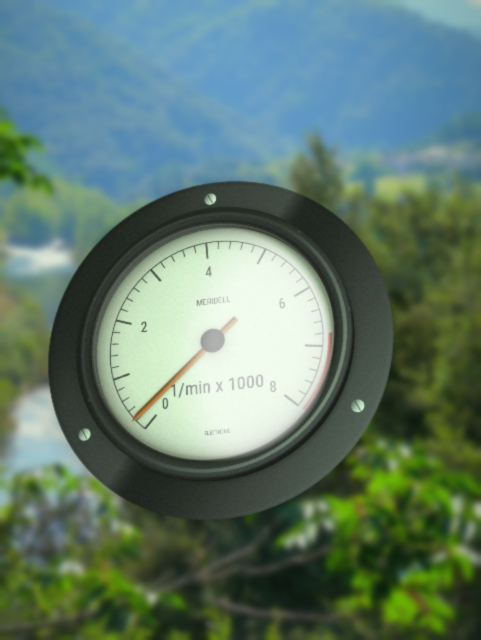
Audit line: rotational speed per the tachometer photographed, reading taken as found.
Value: 200 rpm
